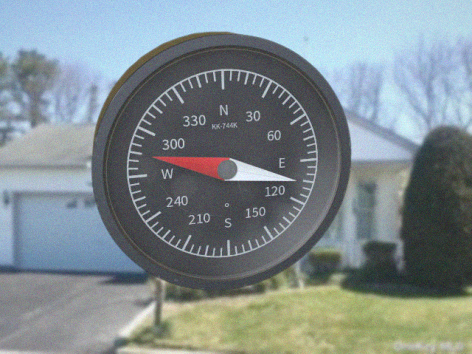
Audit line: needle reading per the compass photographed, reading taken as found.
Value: 285 °
